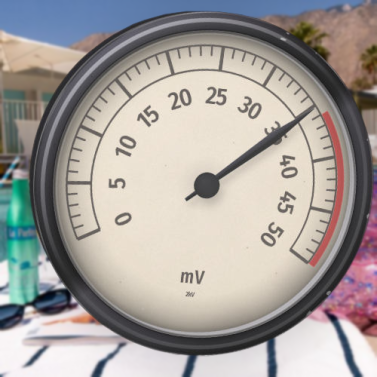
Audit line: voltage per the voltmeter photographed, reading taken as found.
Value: 35 mV
